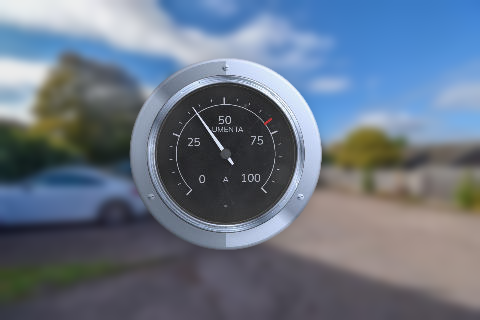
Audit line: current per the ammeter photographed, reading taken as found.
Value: 37.5 A
